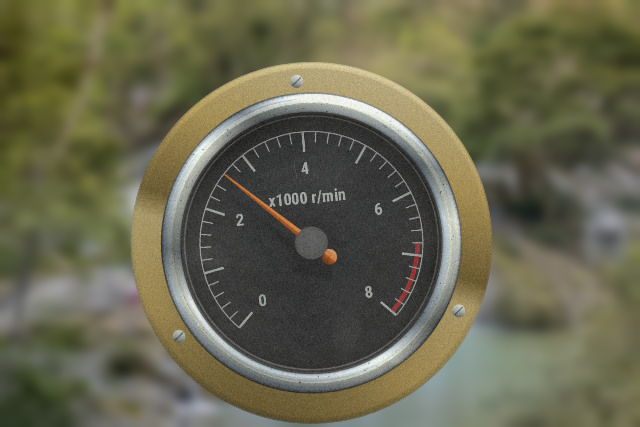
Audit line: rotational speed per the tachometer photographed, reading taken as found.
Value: 2600 rpm
